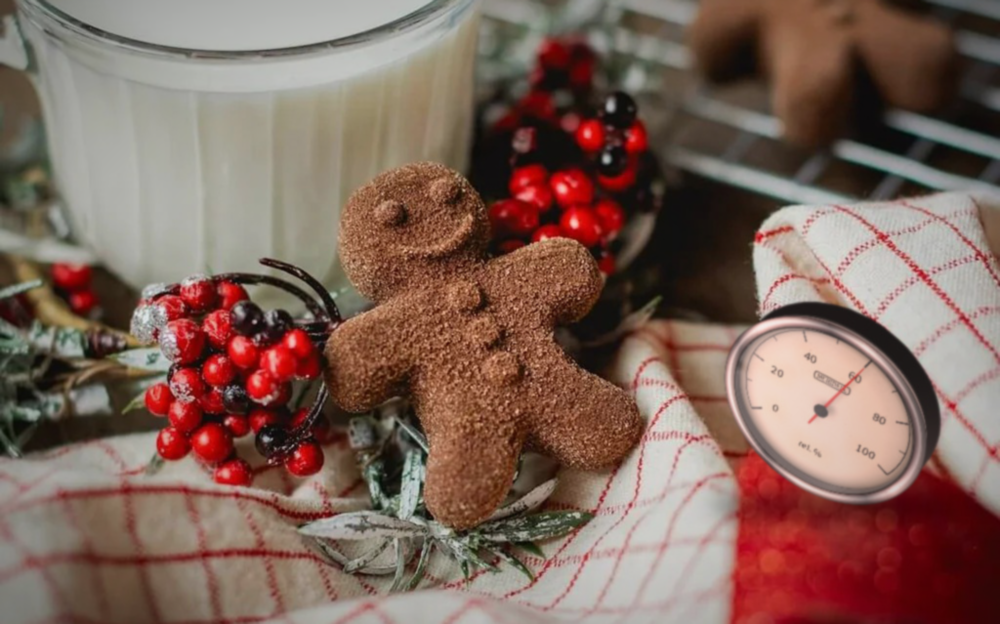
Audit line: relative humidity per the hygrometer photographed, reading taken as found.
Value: 60 %
